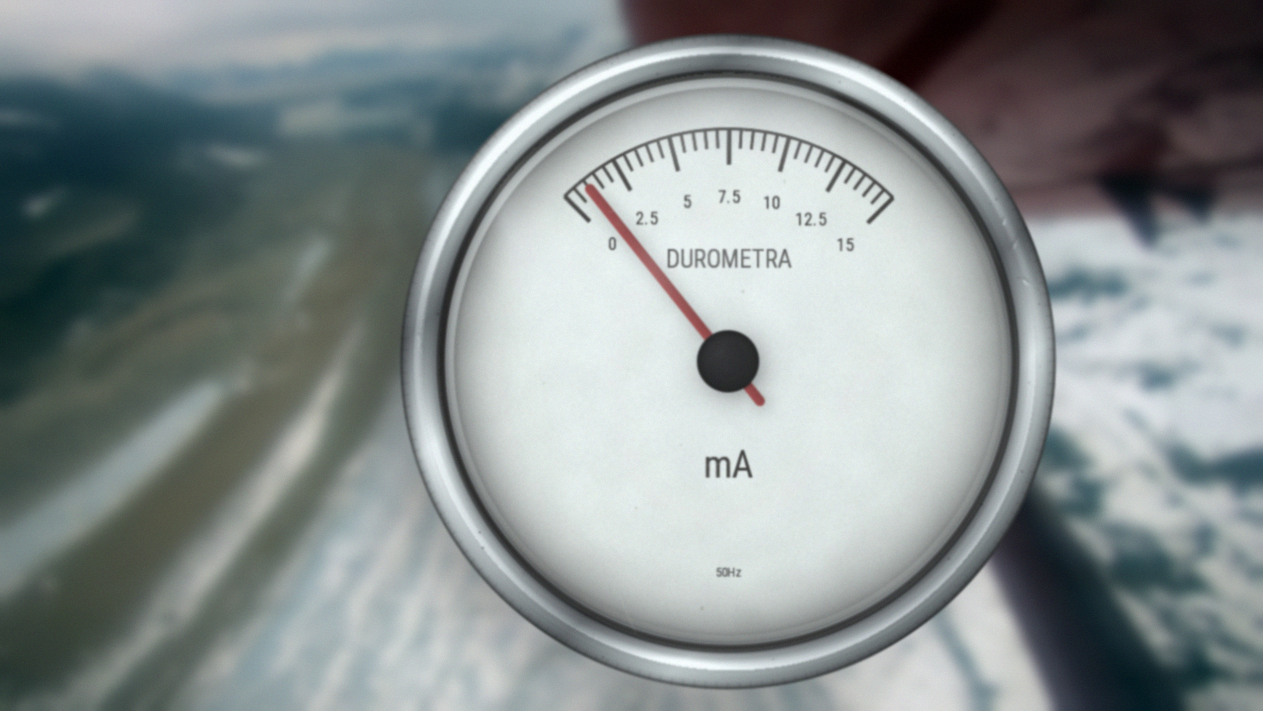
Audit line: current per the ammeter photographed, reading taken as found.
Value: 1 mA
